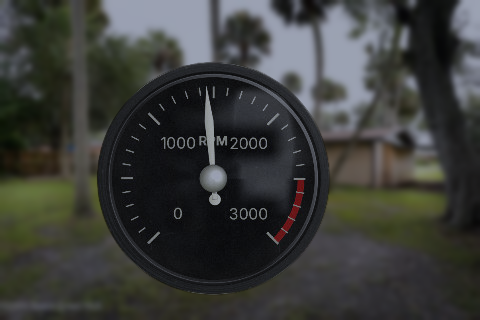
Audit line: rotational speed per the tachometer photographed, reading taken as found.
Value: 1450 rpm
